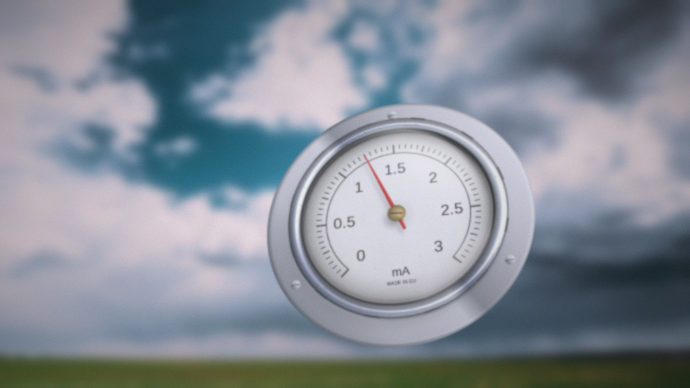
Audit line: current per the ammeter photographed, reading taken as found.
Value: 1.25 mA
